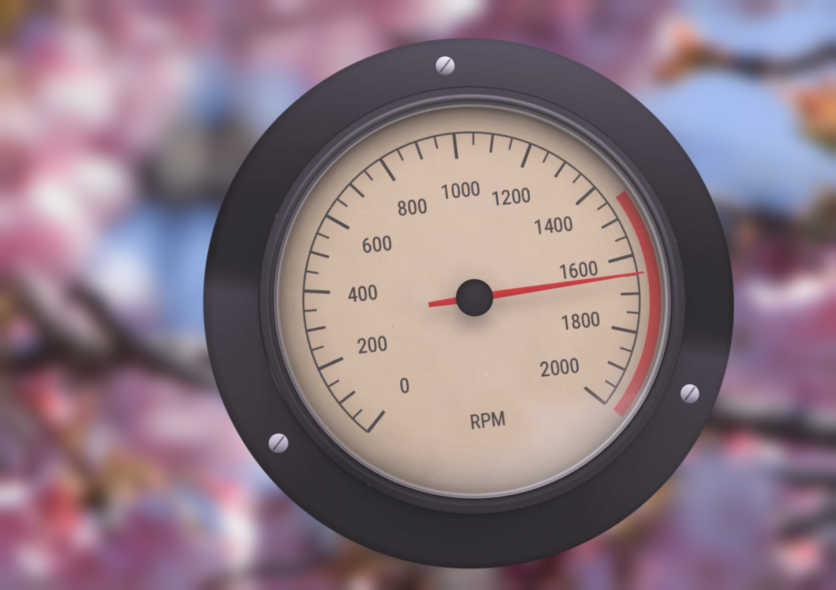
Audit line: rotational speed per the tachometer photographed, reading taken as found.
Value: 1650 rpm
